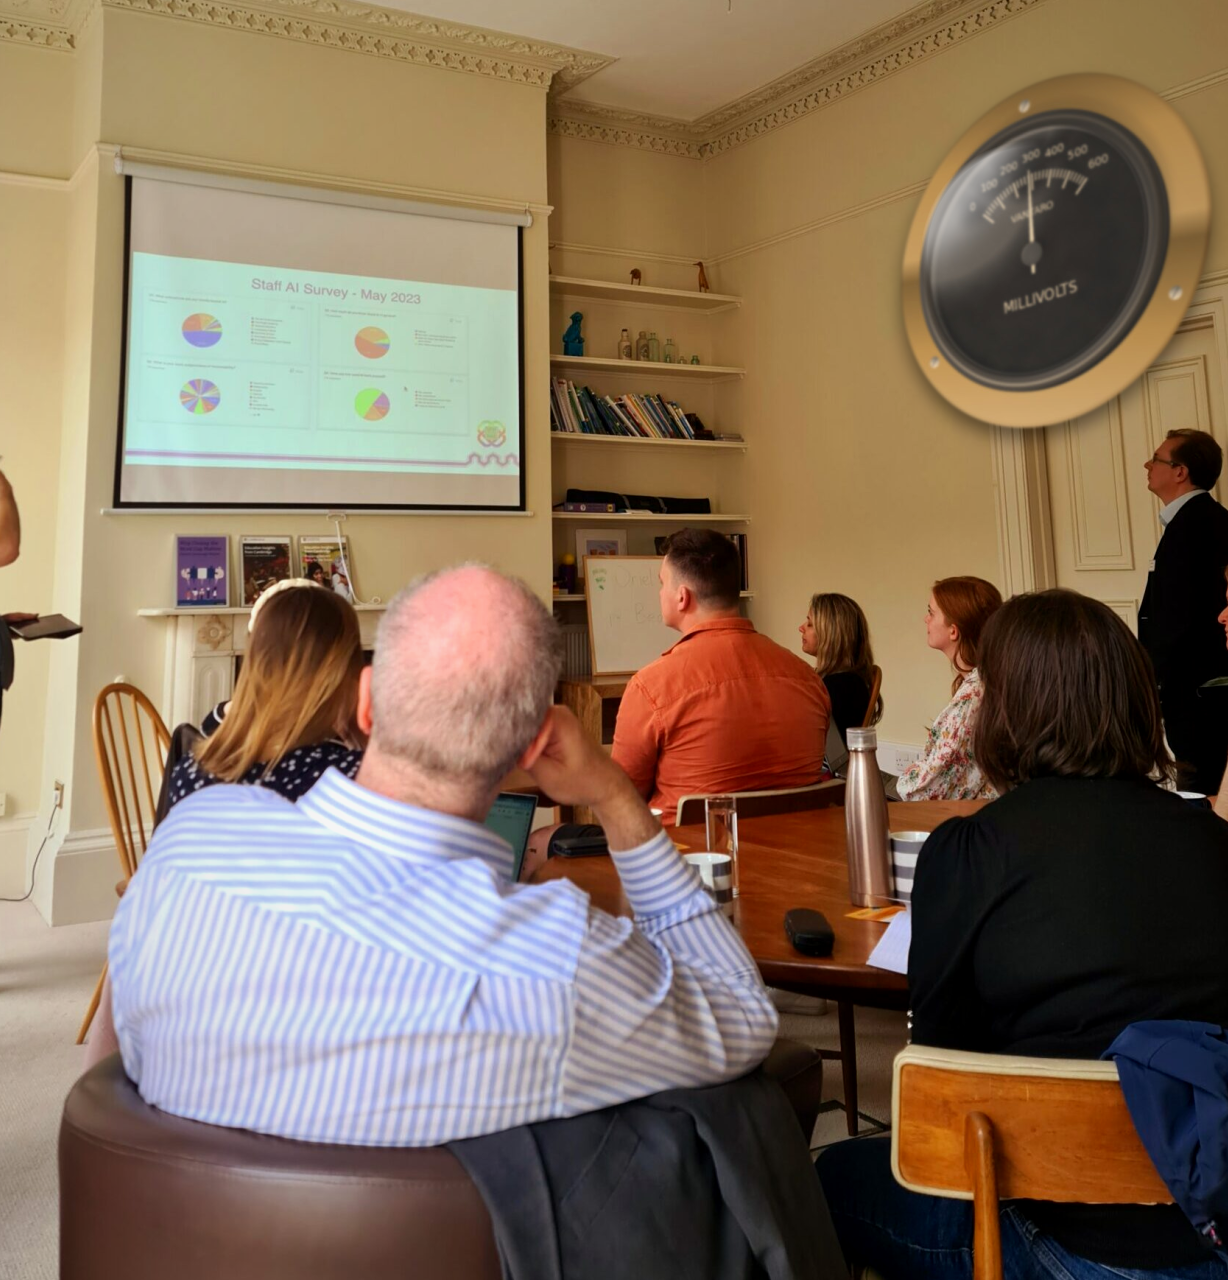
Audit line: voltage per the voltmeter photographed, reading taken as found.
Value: 300 mV
